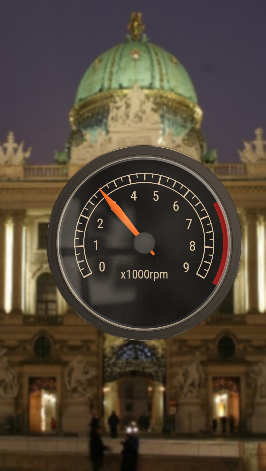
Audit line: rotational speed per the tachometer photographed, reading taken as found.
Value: 3000 rpm
